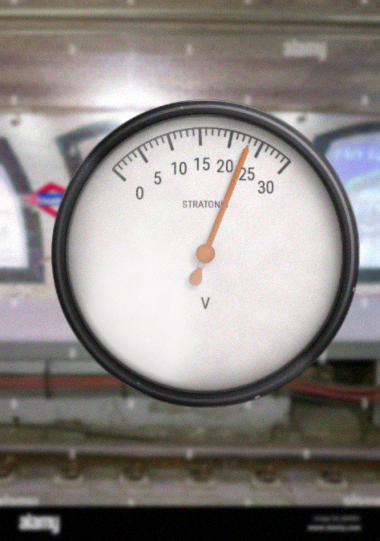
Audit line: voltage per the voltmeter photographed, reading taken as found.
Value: 23 V
